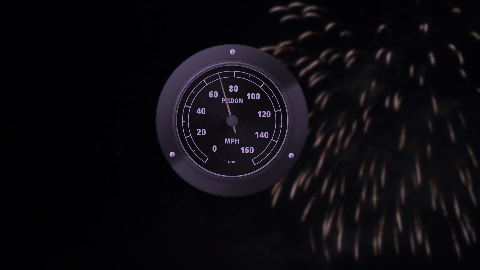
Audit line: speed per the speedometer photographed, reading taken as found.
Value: 70 mph
